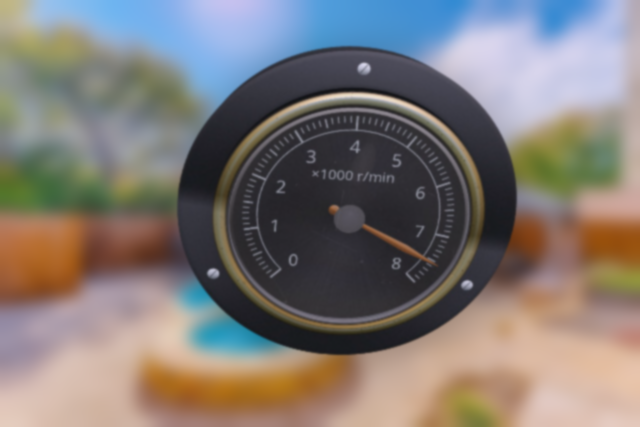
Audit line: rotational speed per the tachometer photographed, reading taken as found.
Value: 7500 rpm
